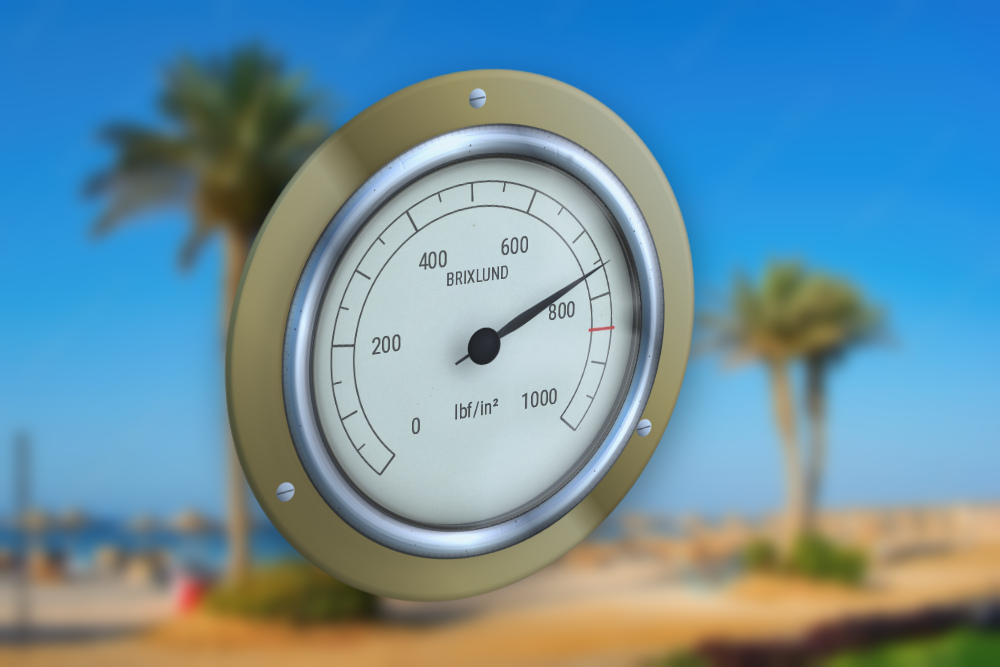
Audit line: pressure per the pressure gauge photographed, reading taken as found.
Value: 750 psi
